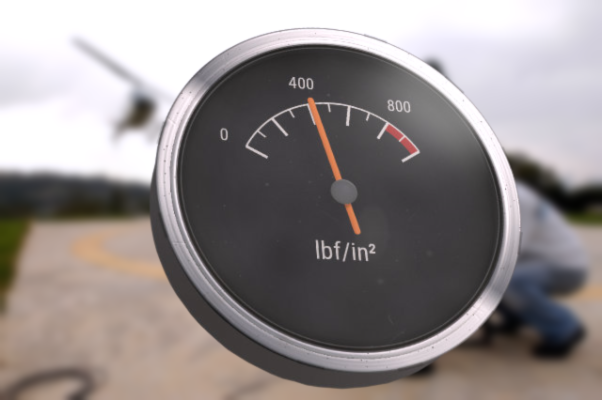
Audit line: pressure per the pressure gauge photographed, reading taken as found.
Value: 400 psi
